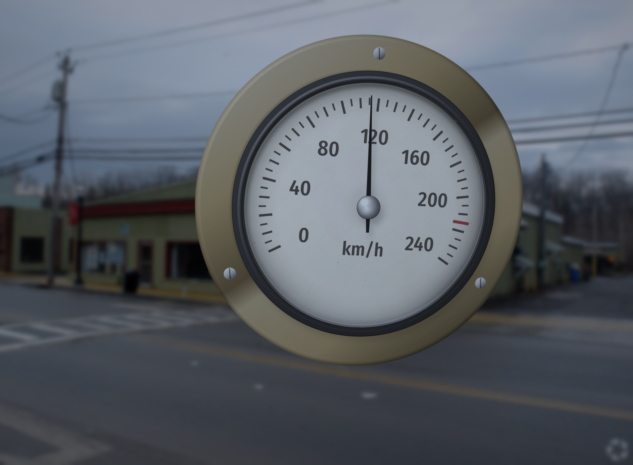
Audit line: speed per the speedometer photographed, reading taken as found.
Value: 115 km/h
